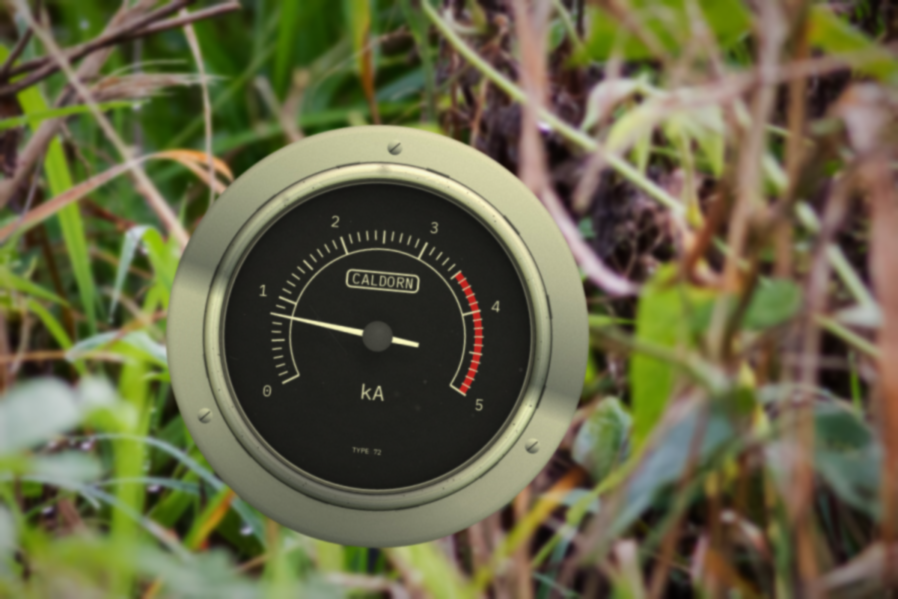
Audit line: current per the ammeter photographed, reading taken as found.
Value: 0.8 kA
